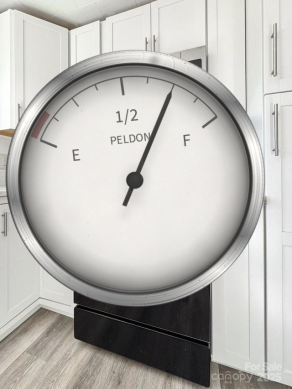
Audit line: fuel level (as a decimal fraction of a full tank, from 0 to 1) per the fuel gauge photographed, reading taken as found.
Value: 0.75
